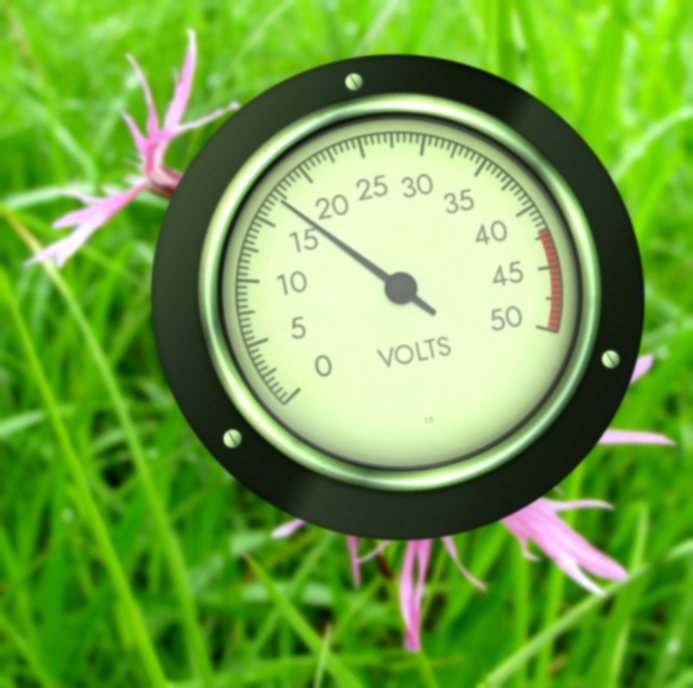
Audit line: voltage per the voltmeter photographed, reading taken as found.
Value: 17 V
